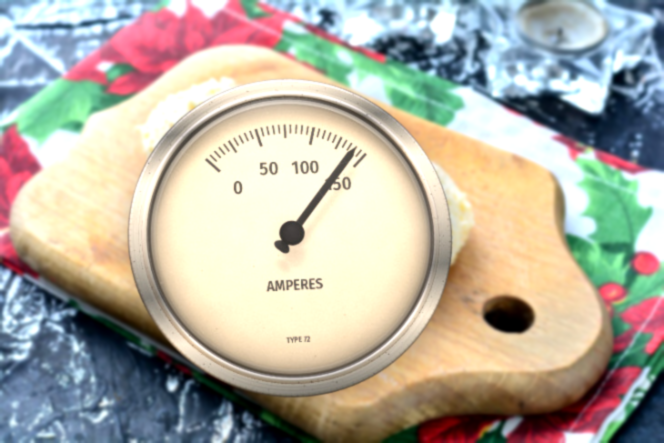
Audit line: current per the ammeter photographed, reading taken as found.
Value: 140 A
